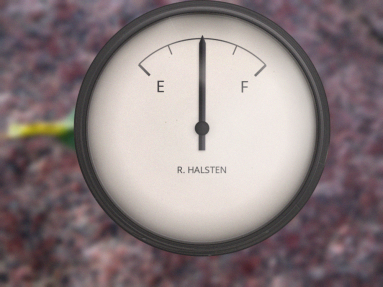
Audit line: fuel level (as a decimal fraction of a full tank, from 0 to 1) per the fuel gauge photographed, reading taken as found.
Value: 0.5
